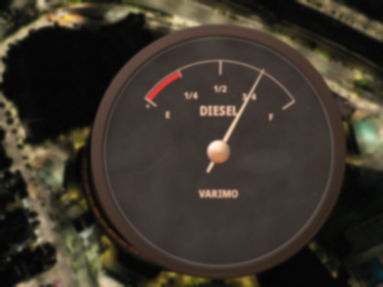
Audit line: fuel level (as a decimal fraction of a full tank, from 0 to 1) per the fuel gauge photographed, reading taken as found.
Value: 0.75
